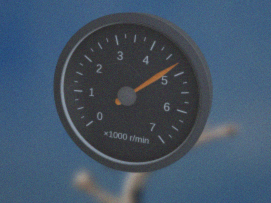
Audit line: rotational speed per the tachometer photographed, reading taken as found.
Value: 4750 rpm
